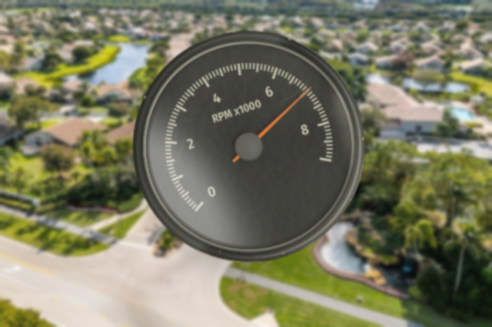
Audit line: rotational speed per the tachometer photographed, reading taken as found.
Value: 7000 rpm
